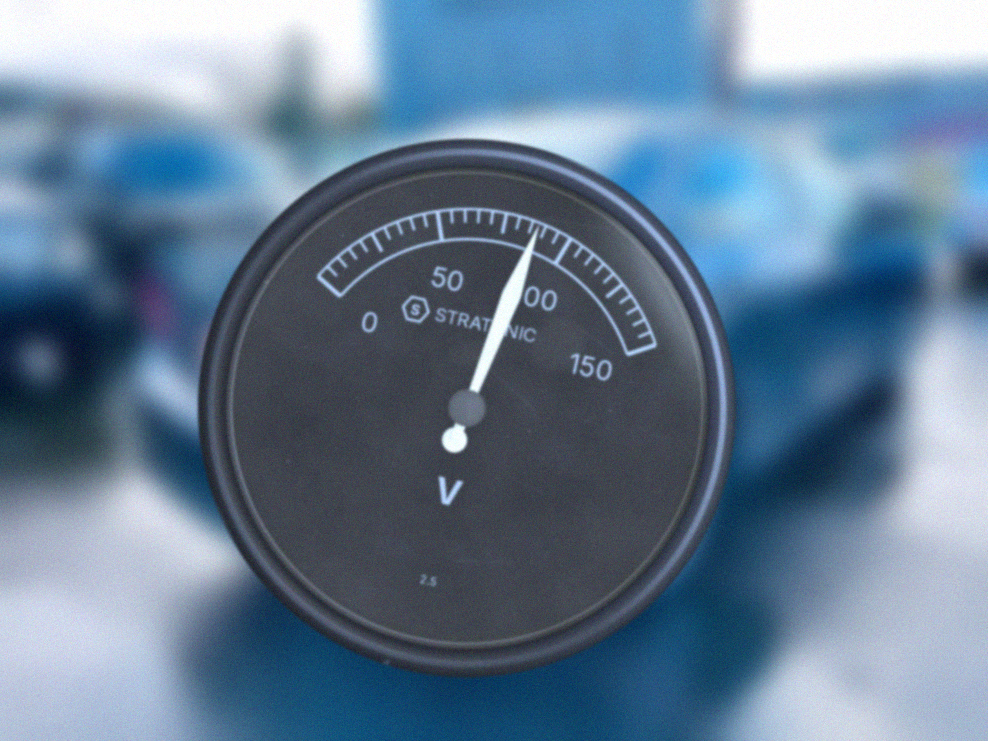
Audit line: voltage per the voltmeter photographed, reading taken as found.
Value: 87.5 V
